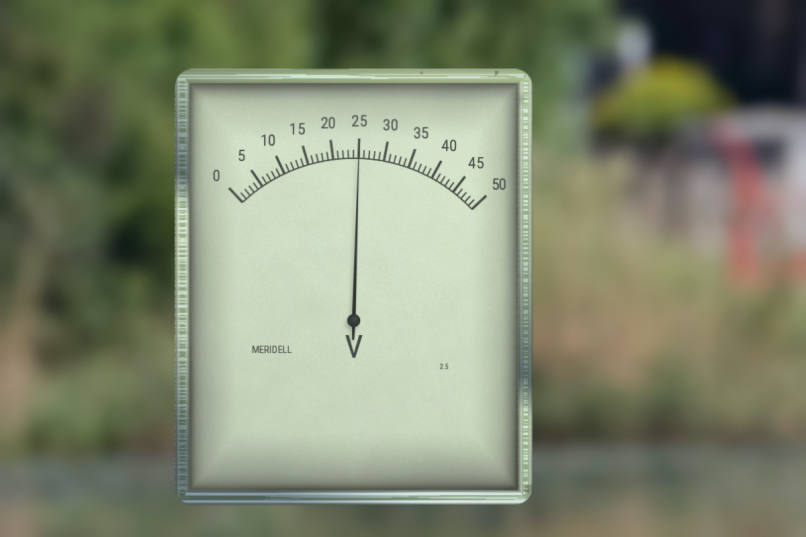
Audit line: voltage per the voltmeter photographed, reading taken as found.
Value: 25 V
